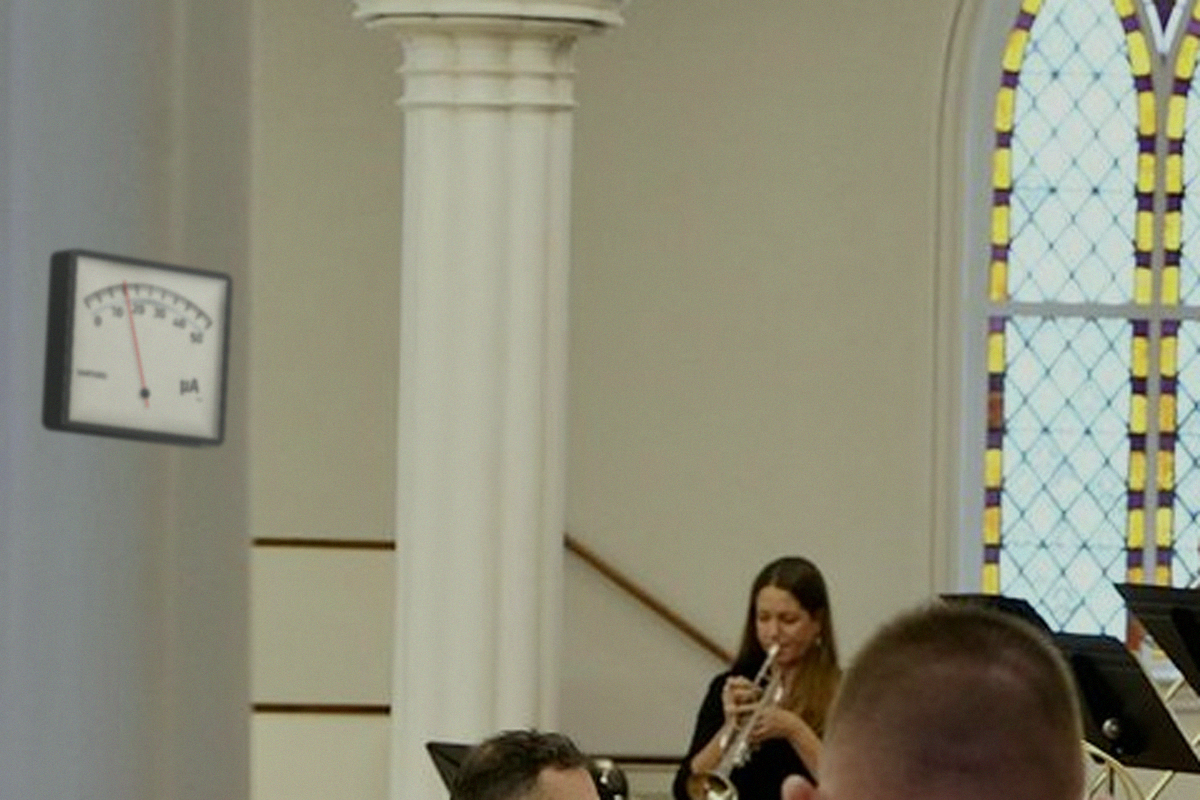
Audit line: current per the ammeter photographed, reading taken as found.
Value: 15 µA
